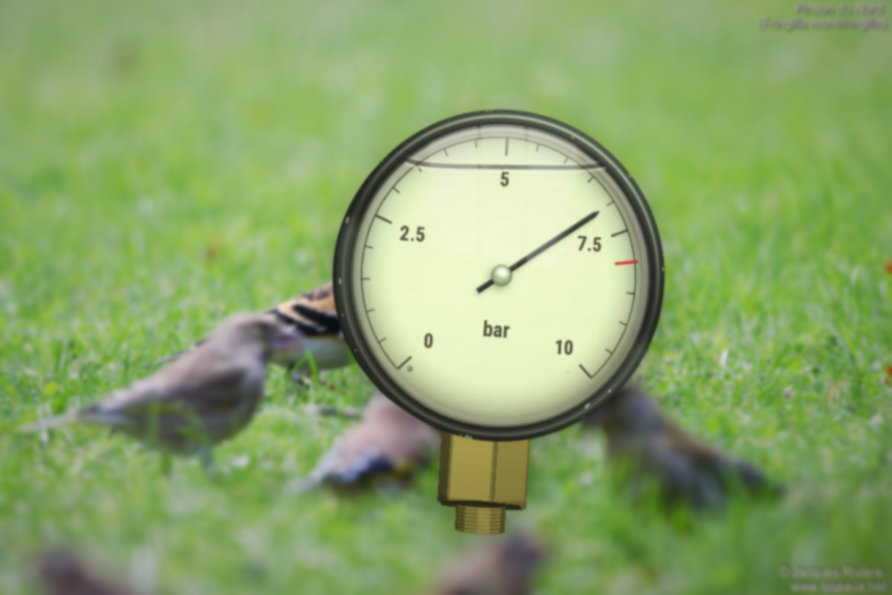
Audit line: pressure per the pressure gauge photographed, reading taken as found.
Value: 7 bar
